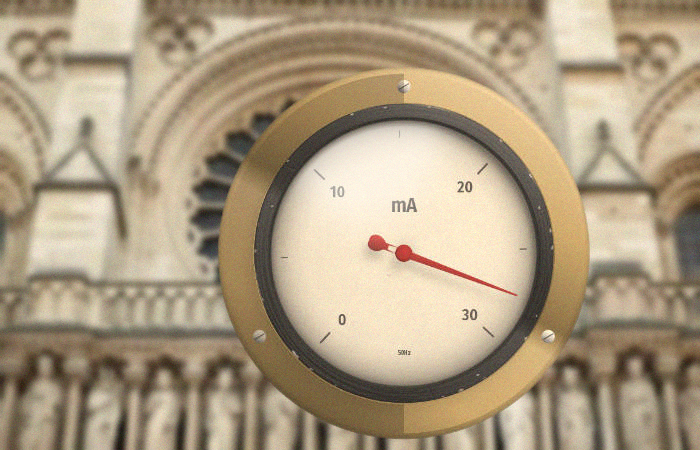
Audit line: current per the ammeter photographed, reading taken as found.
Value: 27.5 mA
